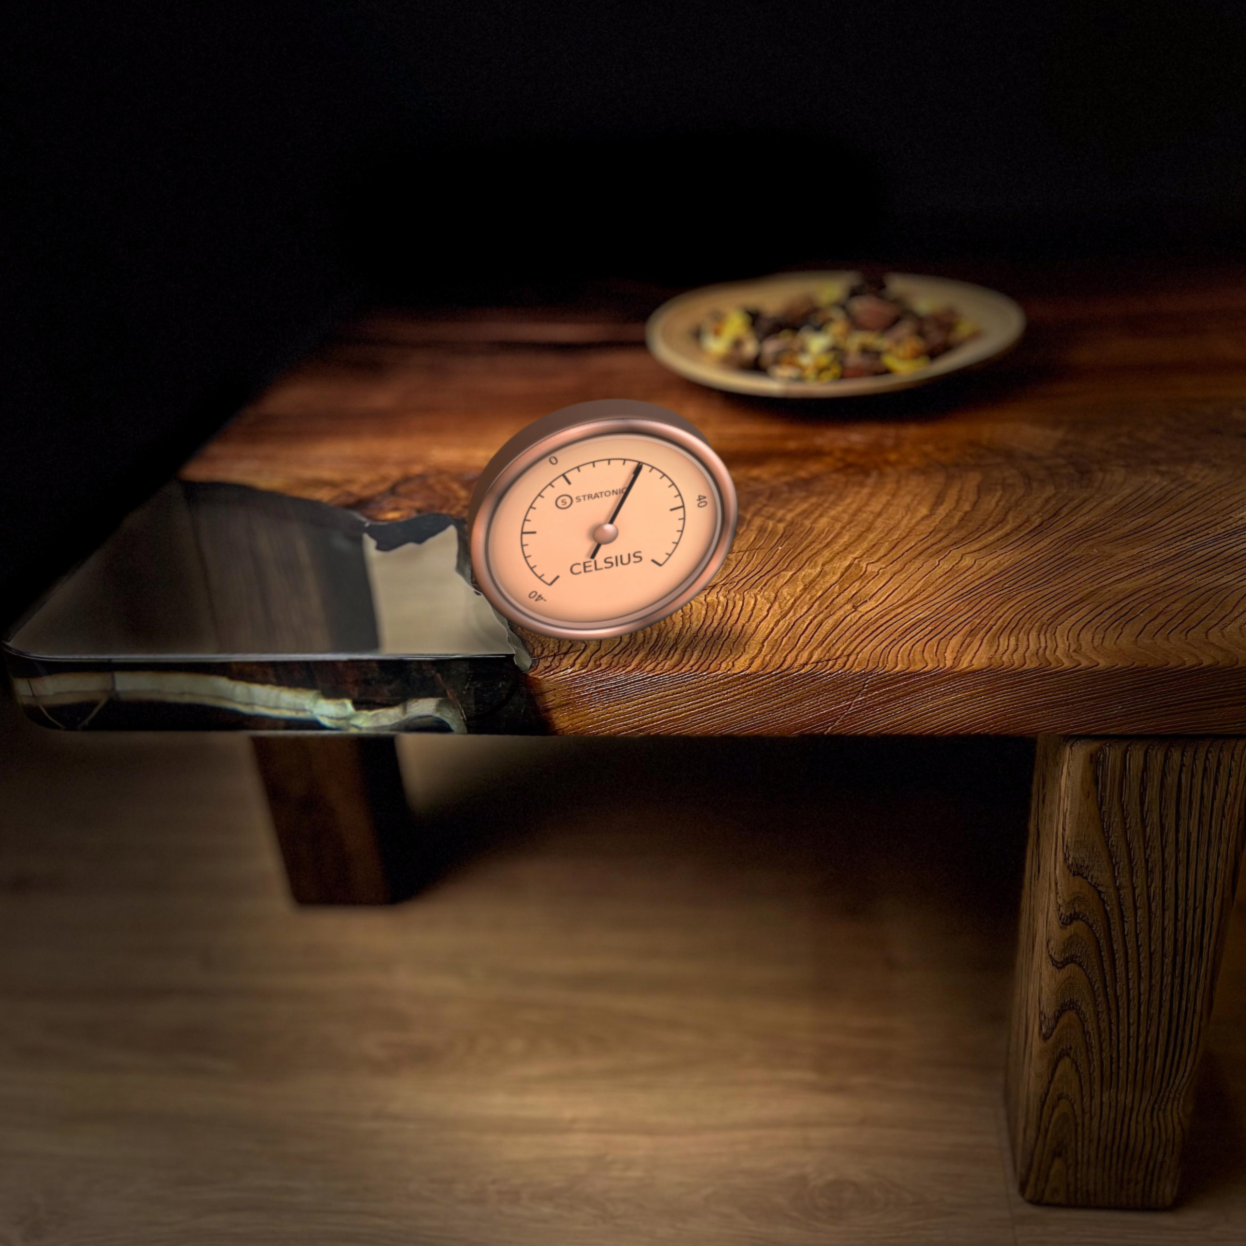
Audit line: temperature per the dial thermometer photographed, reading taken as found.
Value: 20 °C
